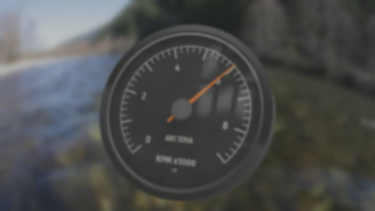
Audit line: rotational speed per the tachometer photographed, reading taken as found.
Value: 6000 rpm
